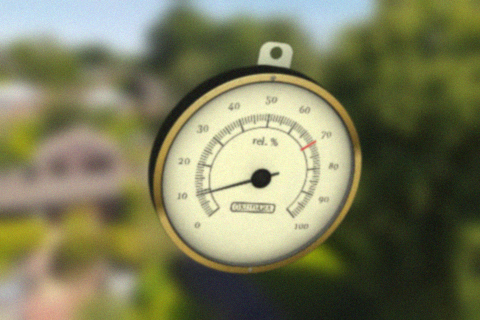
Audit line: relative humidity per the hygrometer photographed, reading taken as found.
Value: 10 %
